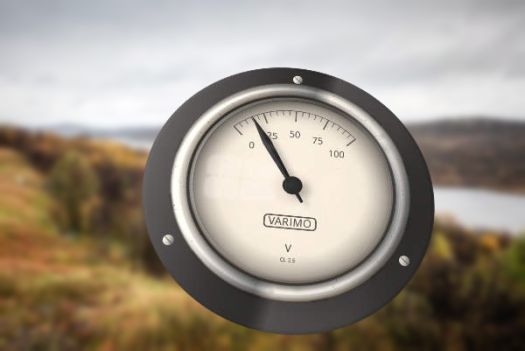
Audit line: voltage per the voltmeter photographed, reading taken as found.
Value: 15 V
